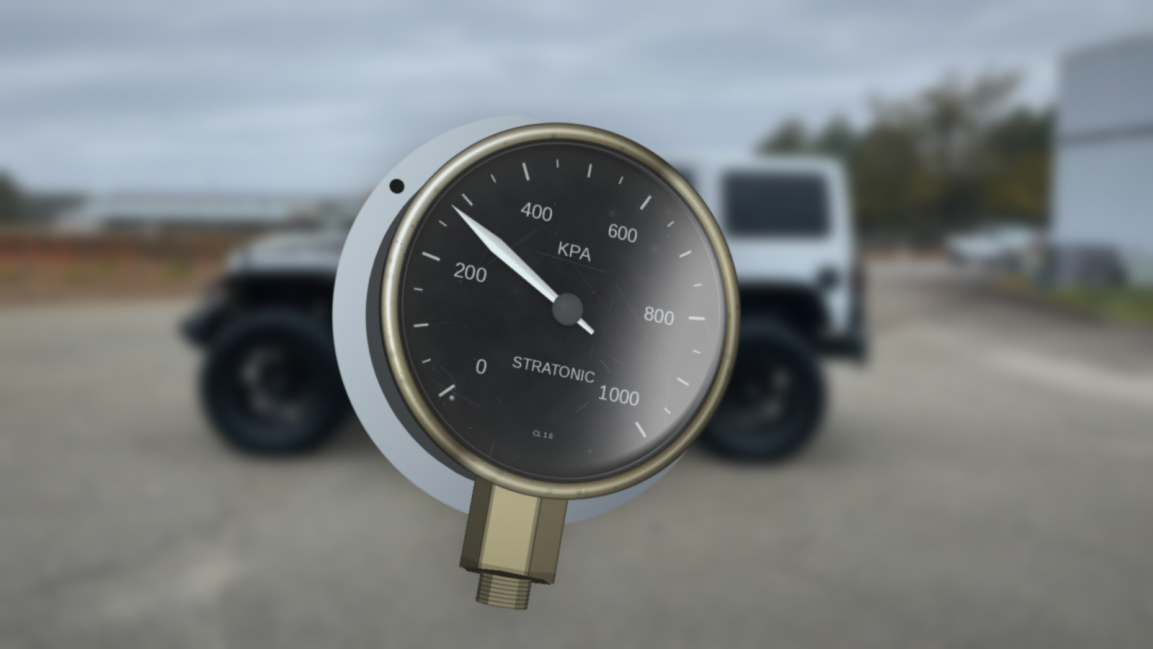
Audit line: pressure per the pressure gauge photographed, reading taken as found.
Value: 275 kPa
